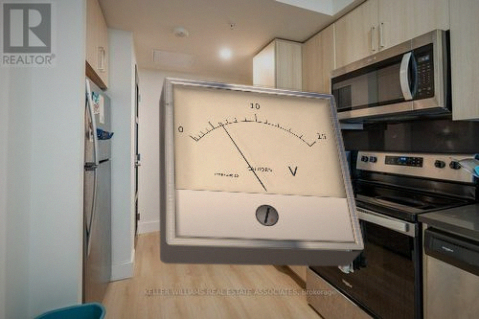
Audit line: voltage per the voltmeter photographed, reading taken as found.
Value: 6 V
